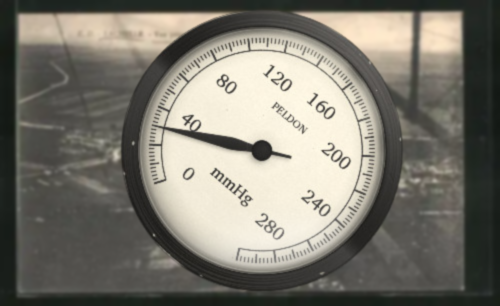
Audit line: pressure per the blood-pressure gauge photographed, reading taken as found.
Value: 30 mmHg
